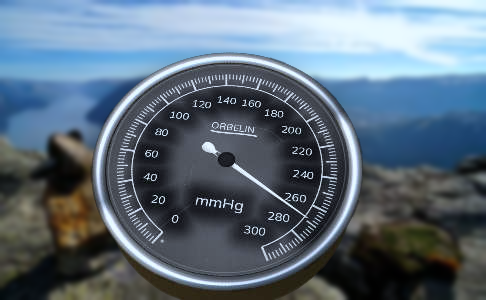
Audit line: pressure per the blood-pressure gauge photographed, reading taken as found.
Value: 270 mmHg
